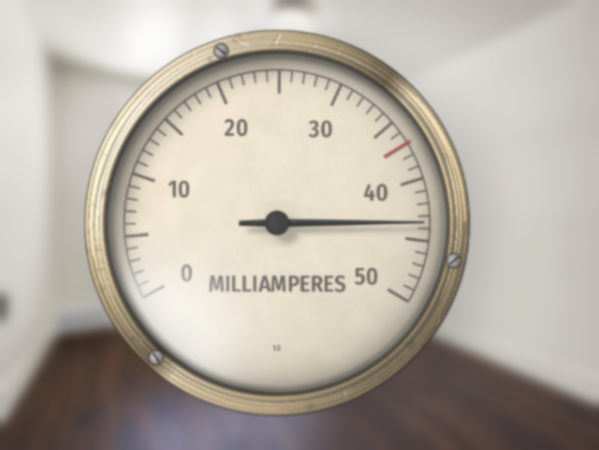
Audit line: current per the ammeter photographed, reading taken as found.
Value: 43.5 mA
